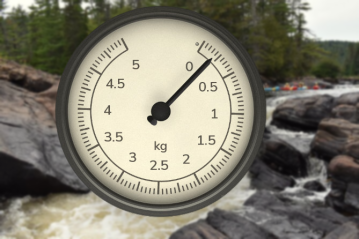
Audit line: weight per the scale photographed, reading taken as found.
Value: 0.2 kg
